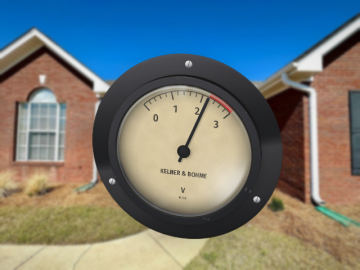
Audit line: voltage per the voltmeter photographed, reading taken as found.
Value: 2.2 V
